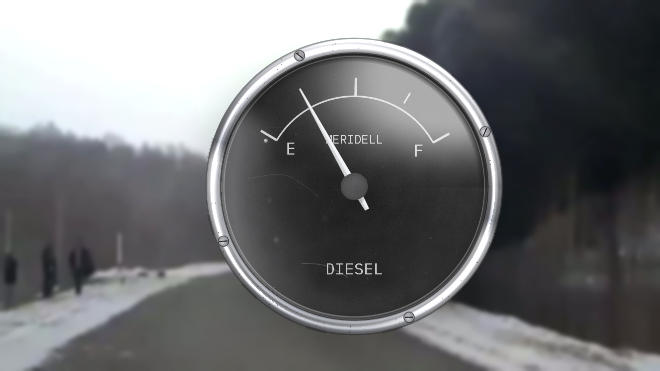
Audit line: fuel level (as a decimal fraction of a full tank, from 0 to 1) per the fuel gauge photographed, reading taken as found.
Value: 0.25
